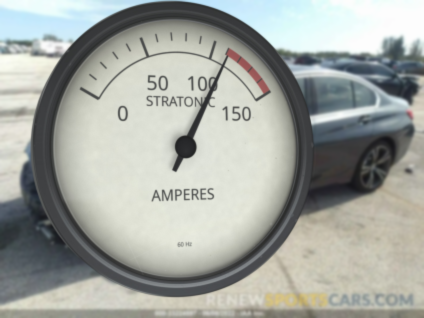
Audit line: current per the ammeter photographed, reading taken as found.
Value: 110 A
